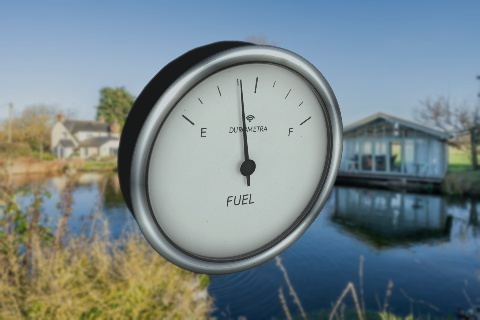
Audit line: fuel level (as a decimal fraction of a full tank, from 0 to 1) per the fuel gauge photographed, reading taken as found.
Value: 0.375
